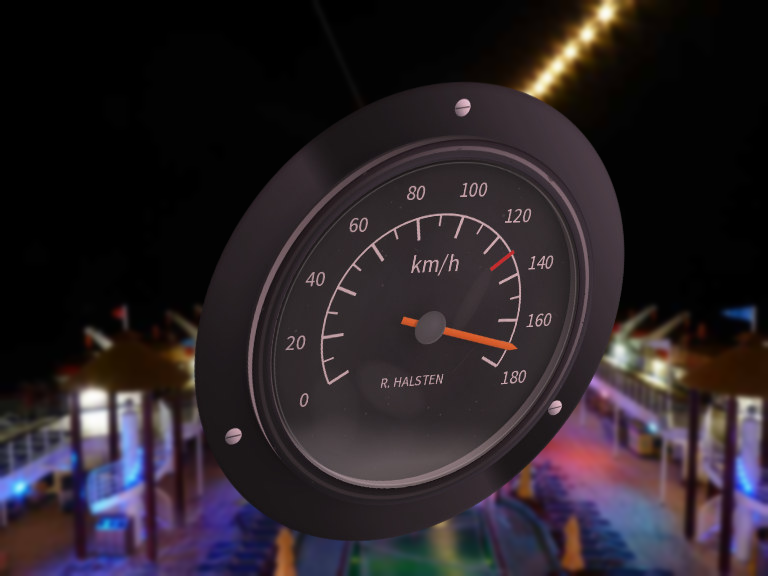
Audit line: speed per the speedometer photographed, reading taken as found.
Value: 170 km/h
